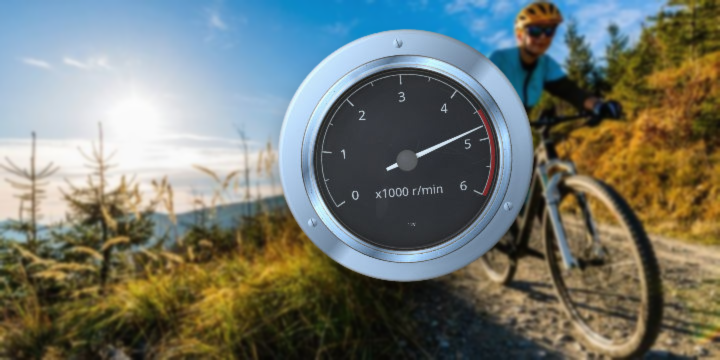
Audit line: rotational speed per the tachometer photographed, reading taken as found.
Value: 4750 rpm
